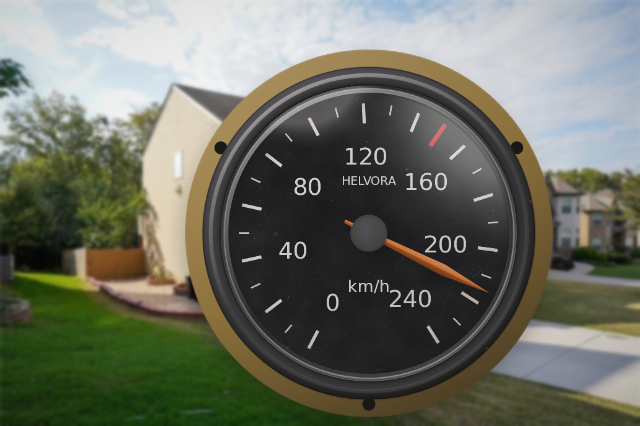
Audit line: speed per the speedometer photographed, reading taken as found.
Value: 215 km/h
